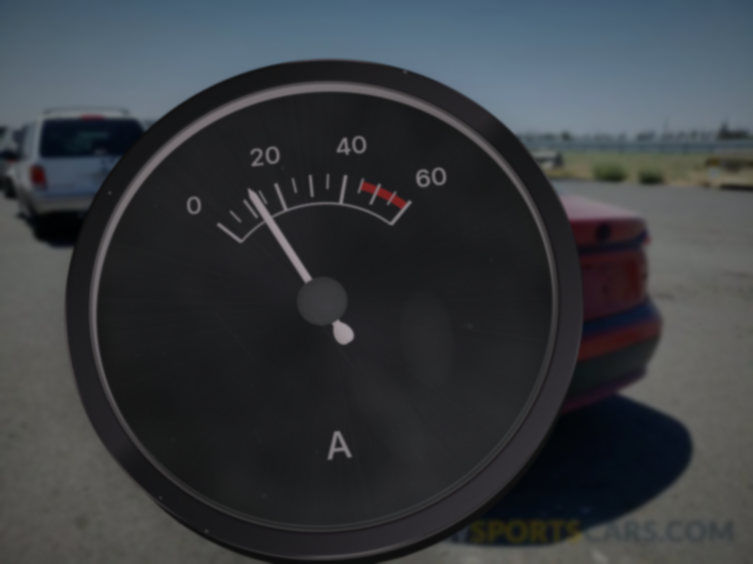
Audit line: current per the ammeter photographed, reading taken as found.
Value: 12.5 A
